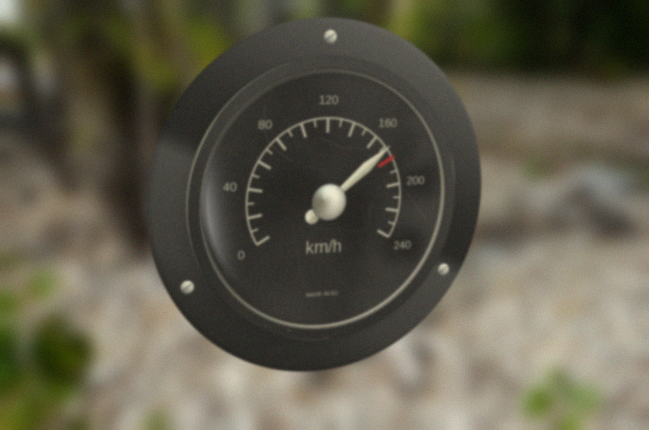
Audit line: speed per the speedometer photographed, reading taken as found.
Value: 170 km/h
